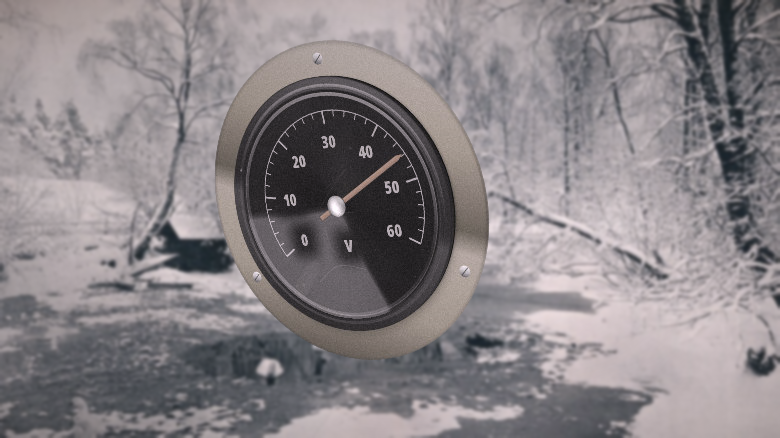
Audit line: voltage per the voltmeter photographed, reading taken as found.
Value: 46 V
